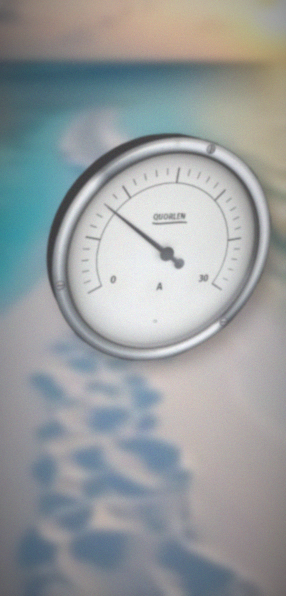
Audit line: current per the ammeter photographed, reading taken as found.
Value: 8 A
